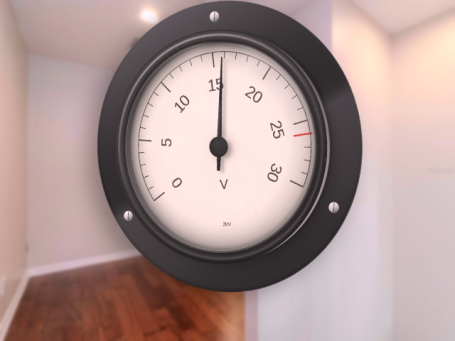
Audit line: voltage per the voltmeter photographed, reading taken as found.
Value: 16 V
